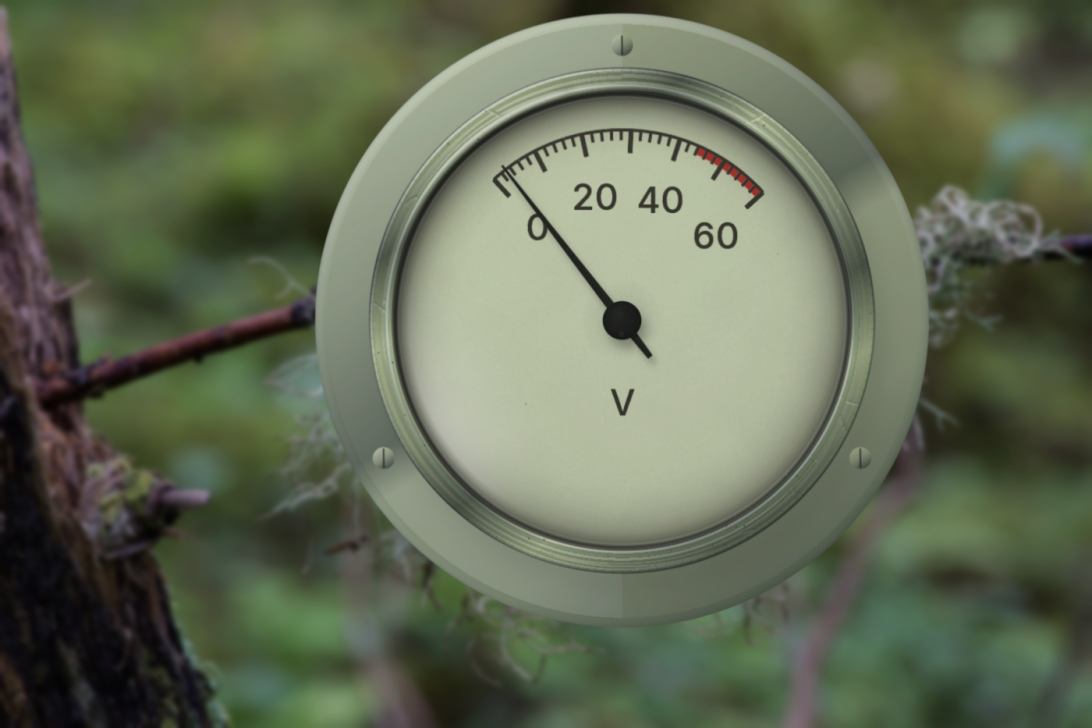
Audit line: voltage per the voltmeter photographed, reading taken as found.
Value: 3 V
